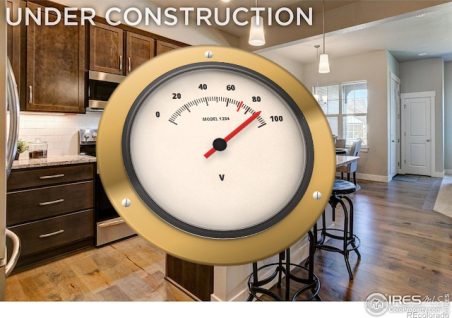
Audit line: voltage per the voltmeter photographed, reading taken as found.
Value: 90 V
